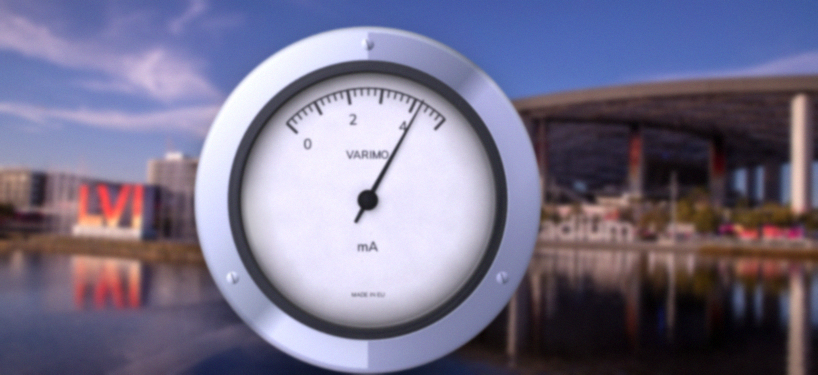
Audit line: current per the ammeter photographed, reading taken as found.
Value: 4.2 mA
